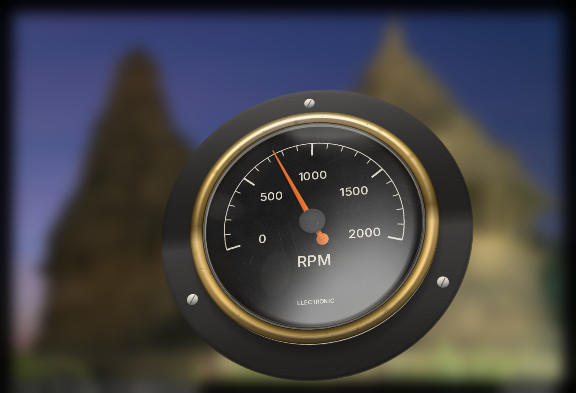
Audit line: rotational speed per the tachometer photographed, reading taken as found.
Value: 750 rpm
